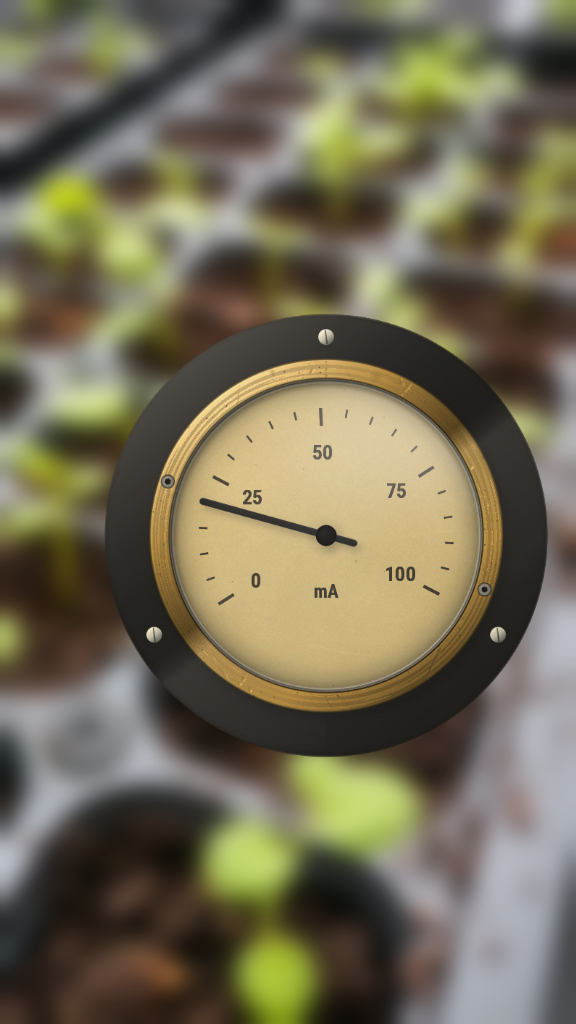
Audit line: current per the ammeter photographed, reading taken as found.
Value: 20 mA
